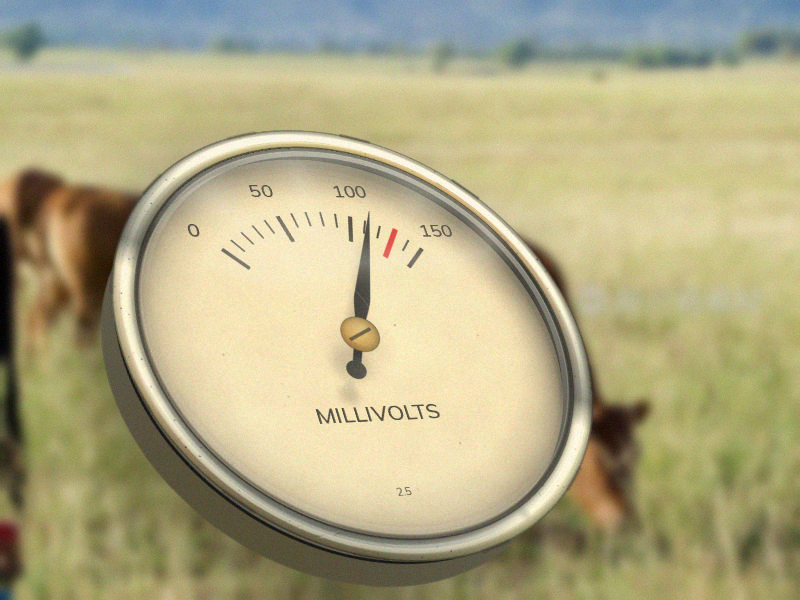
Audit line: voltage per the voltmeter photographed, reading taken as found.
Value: 110 mV
